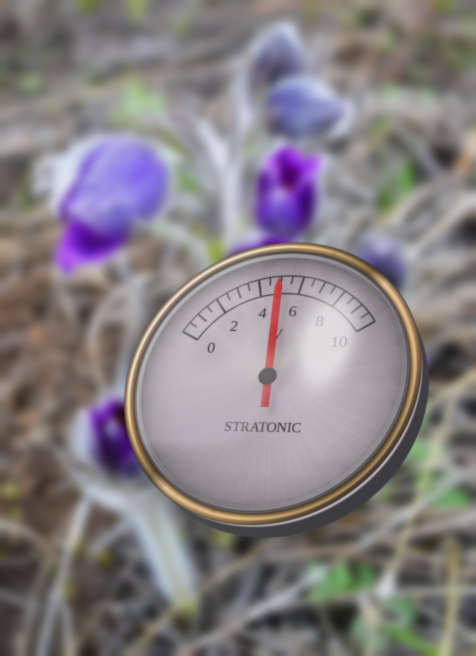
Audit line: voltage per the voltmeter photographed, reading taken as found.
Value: 5 V
